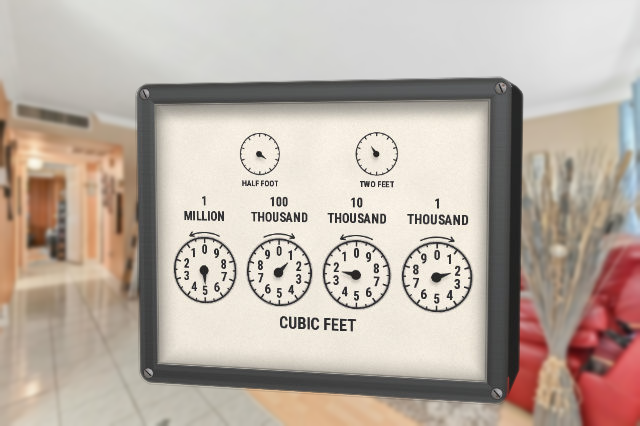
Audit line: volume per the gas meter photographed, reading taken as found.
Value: 512200 ft³
